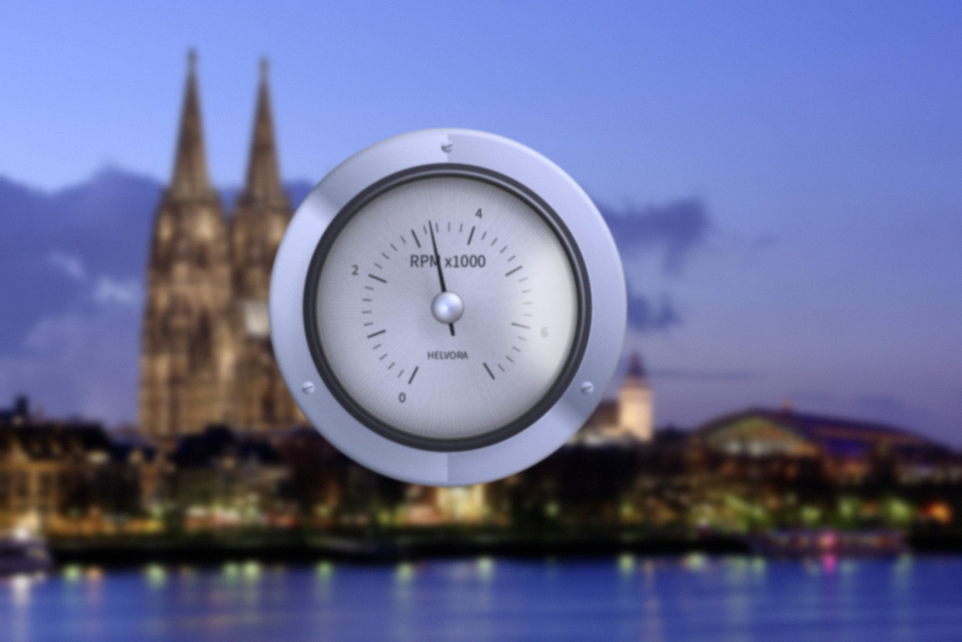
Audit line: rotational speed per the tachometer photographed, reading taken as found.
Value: 3300 rpm
